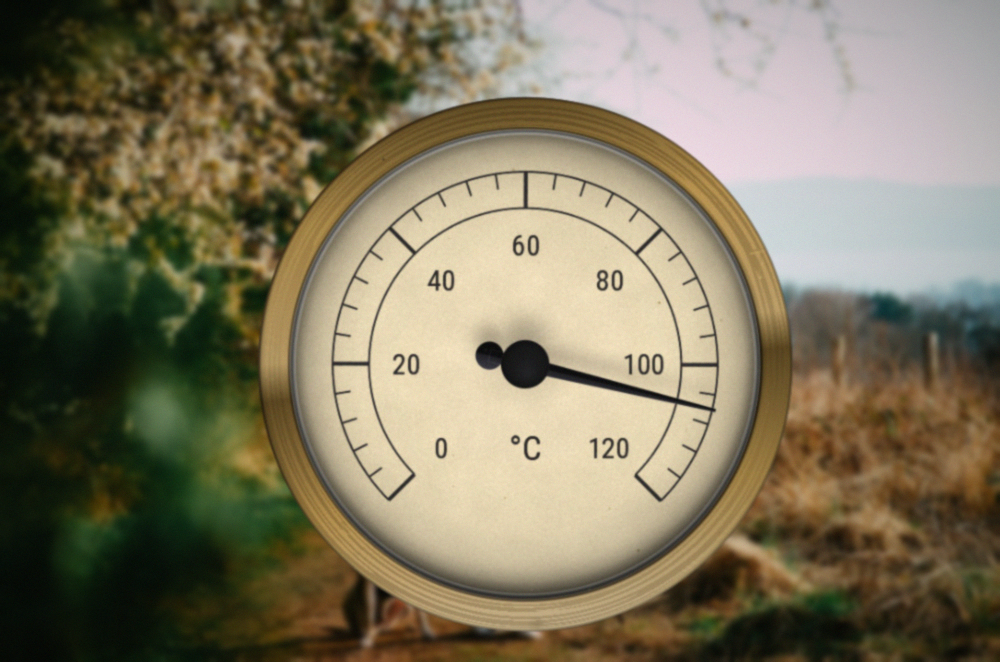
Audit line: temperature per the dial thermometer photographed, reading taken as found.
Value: 106 °C
